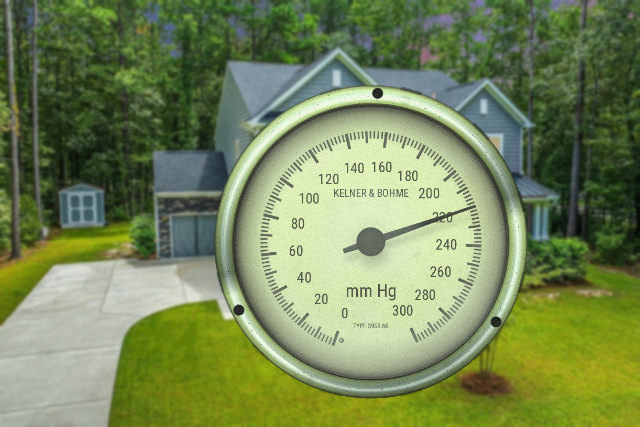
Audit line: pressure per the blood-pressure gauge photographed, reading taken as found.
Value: 220 mmHg
